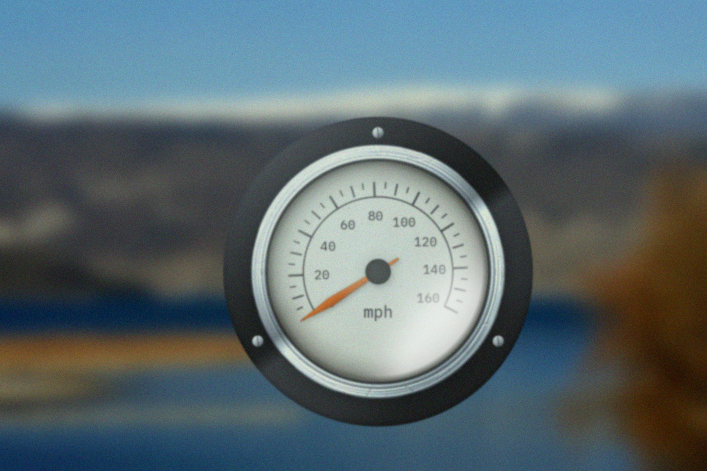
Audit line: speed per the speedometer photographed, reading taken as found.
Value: 0 mph
